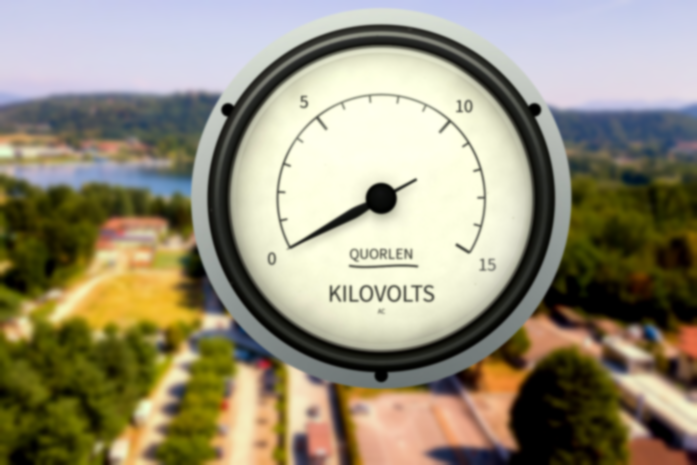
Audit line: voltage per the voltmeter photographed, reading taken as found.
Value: 0 kV
